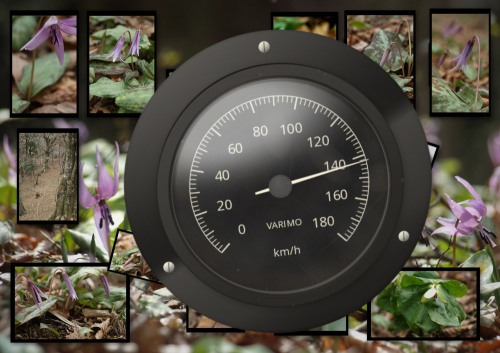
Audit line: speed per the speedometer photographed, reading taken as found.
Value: 142 km/h
